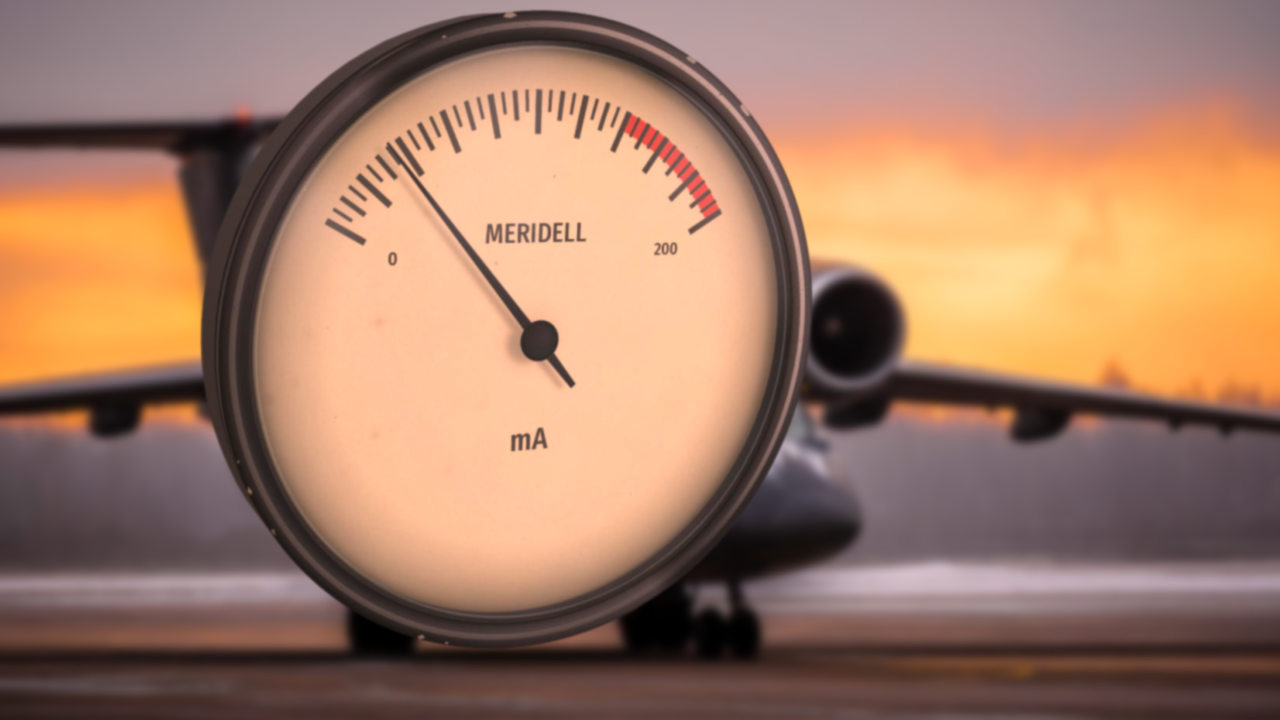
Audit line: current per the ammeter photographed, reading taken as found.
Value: 35 mA
